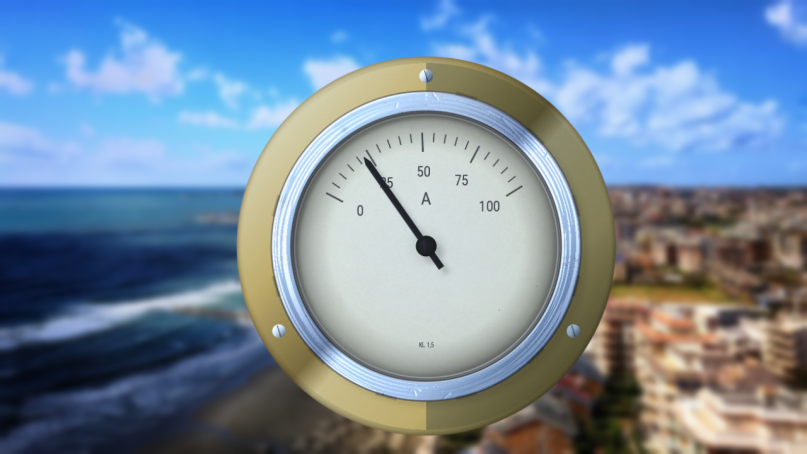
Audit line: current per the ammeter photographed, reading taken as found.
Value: 22.5 A
